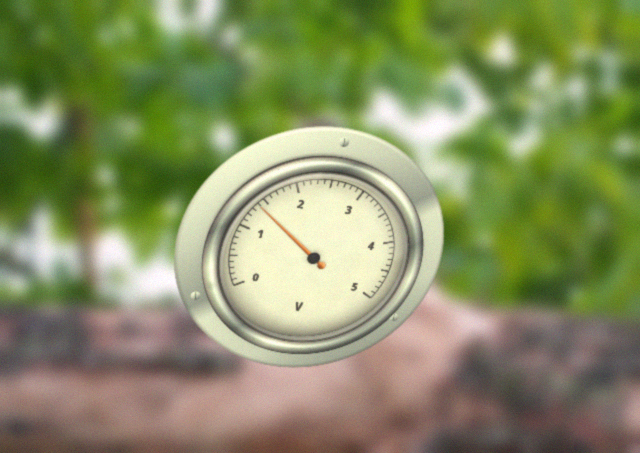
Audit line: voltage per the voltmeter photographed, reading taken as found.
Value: 1.4 V
